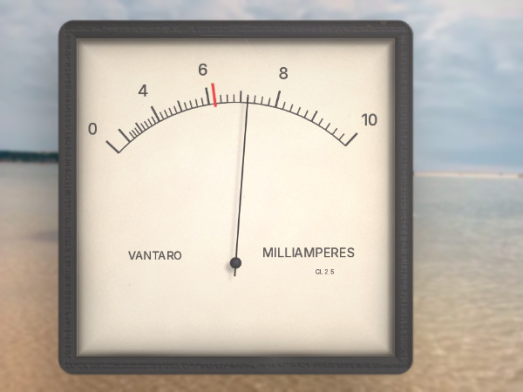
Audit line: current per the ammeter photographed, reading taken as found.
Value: 7.2 mA
